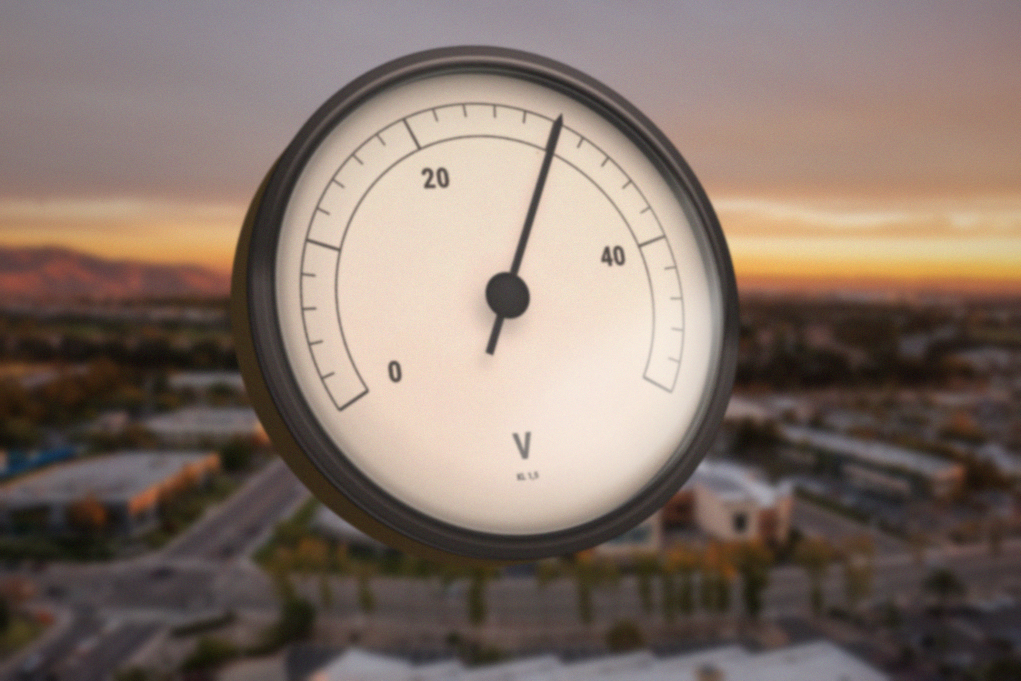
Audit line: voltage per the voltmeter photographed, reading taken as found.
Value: 30 V
